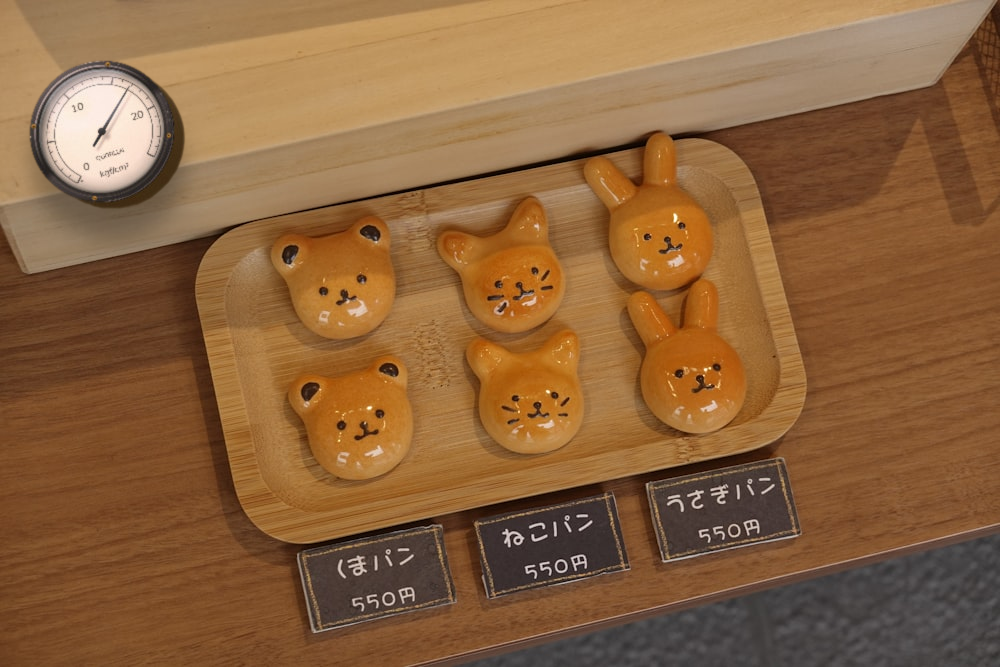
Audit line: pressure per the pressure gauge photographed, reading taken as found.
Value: 17 kg/cm²
